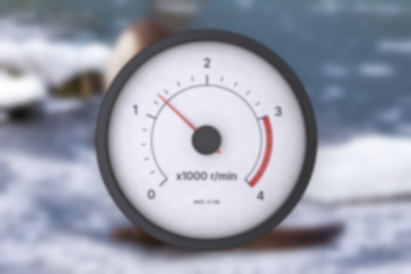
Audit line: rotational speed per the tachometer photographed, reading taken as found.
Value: 1300 rpm
